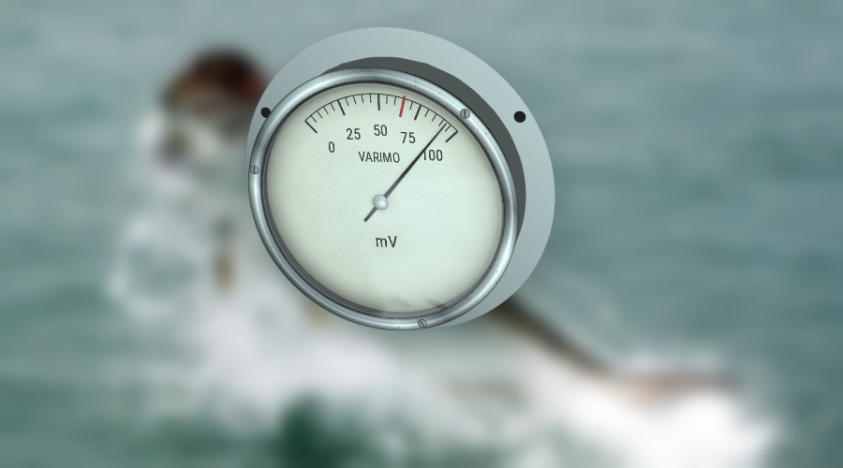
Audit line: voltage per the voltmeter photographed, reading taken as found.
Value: 92.5 mV
